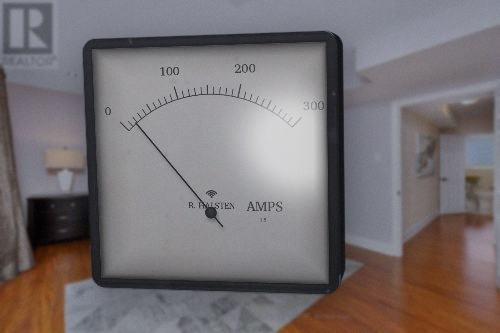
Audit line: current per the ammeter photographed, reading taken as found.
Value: 20 A
